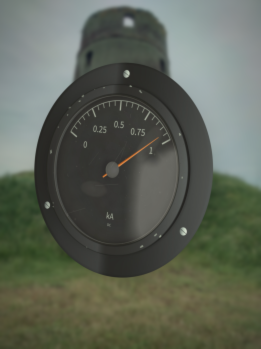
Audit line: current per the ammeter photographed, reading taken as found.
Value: 0.95 kA
